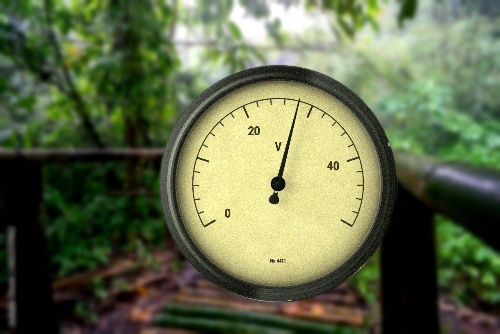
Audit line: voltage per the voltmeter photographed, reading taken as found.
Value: 28 V
